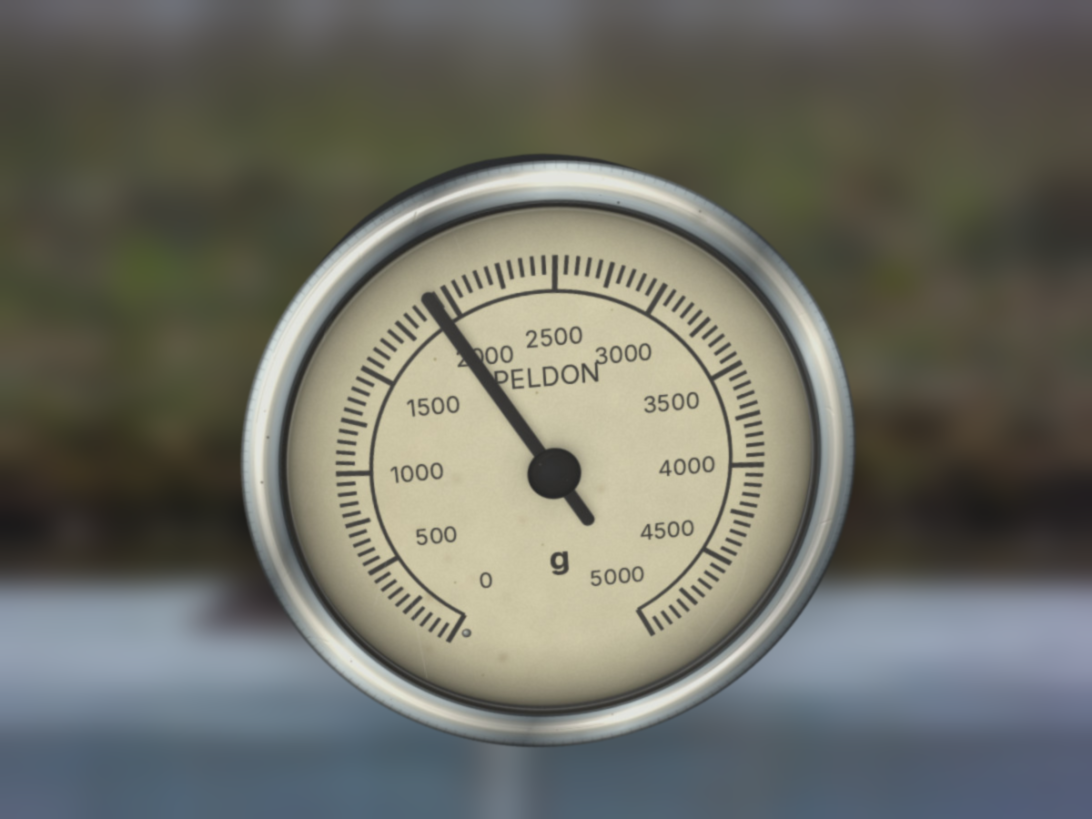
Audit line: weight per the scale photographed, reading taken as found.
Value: 1925 g
